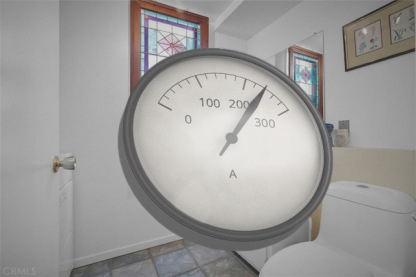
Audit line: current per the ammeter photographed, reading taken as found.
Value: 240 A
